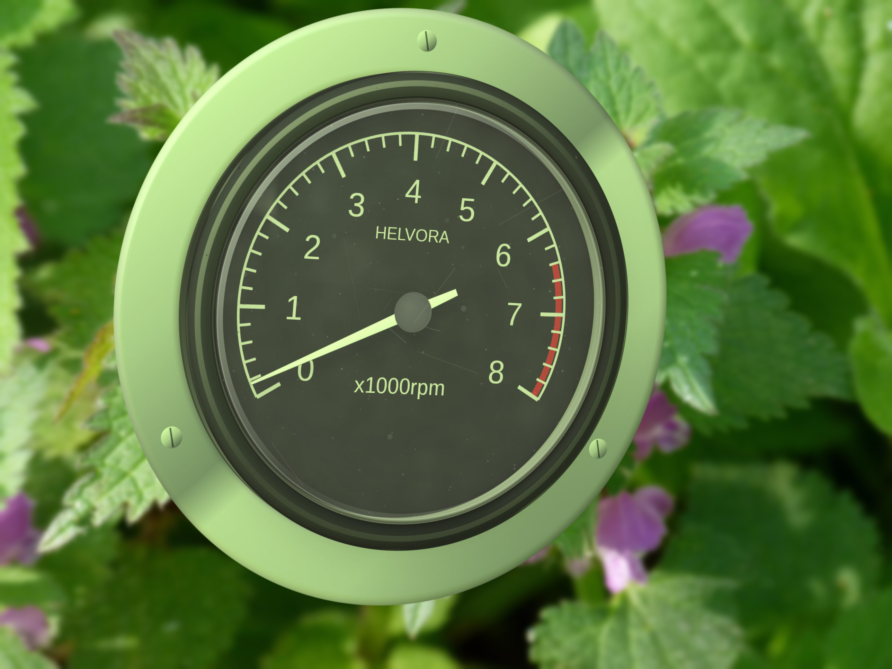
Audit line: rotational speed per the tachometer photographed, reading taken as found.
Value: 200 rpm
